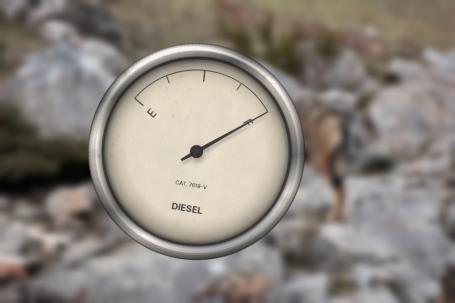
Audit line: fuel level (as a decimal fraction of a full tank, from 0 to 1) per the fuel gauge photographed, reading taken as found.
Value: 1
